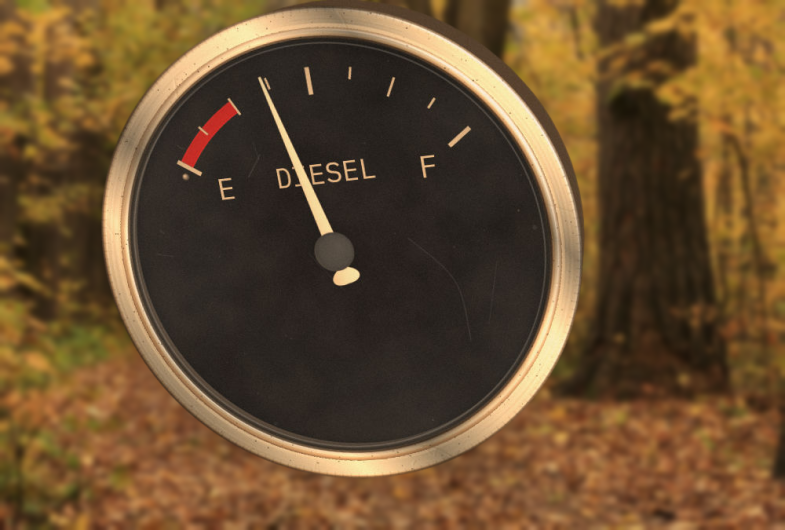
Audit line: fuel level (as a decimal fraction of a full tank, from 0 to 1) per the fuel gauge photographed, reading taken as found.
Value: 0.375
